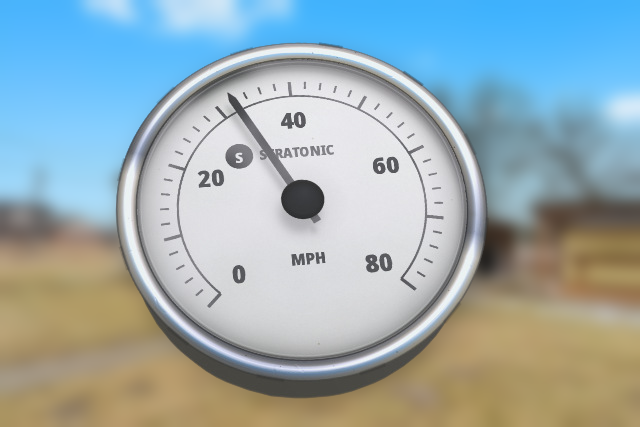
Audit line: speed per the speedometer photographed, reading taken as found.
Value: 32 mph
